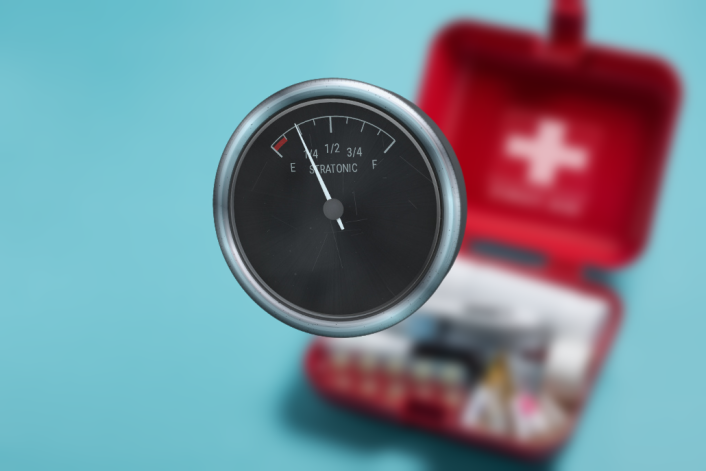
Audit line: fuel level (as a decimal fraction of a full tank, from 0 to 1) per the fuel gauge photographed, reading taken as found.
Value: 0.25
